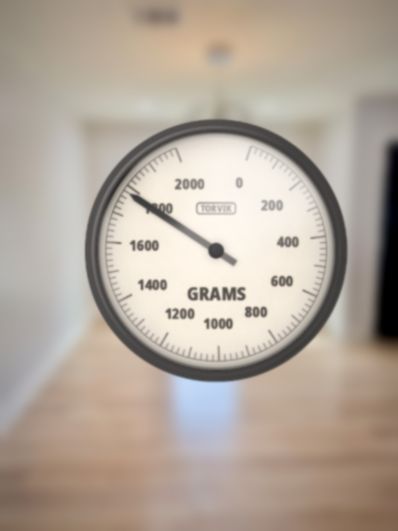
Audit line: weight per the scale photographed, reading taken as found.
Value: 1780 g
